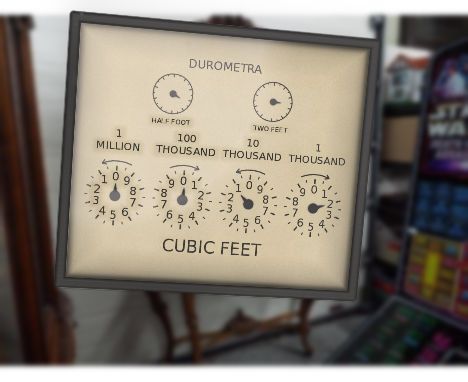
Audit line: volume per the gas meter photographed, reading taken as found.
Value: 1200 ft³
